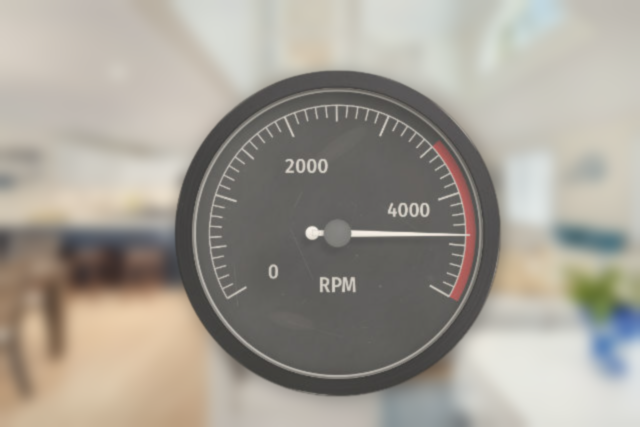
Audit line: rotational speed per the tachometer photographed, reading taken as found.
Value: 4400 rpm
